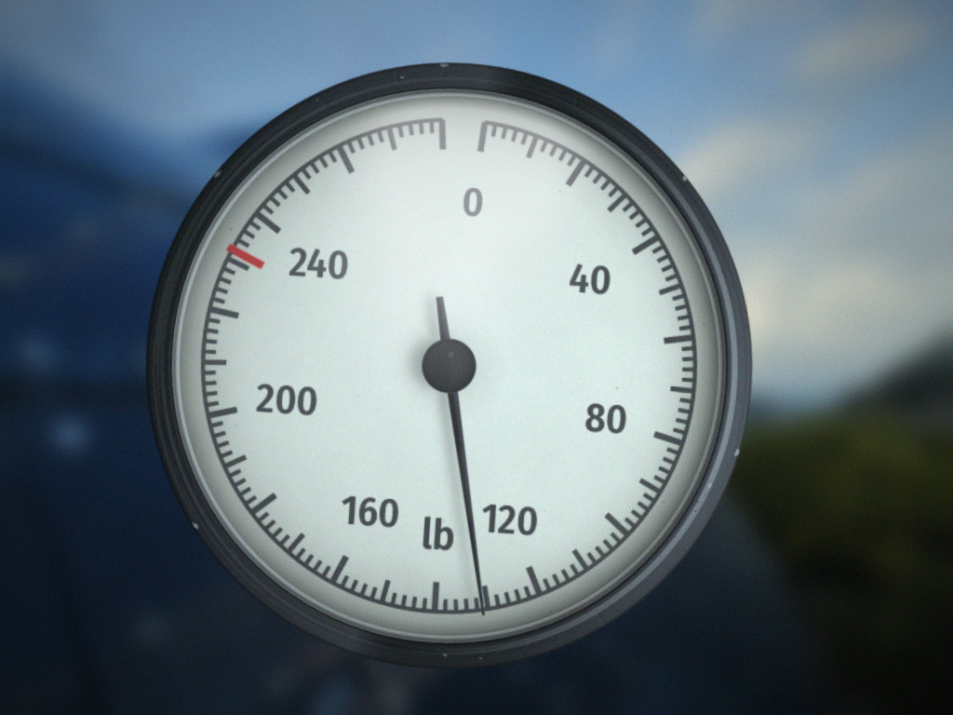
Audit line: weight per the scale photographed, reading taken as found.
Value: 131 lb
